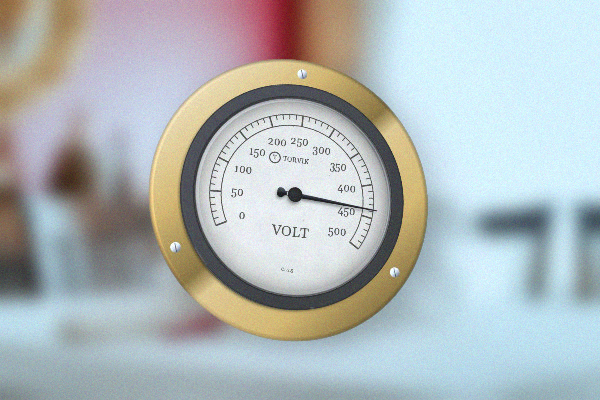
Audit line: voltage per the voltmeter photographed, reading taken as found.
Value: 440 V
